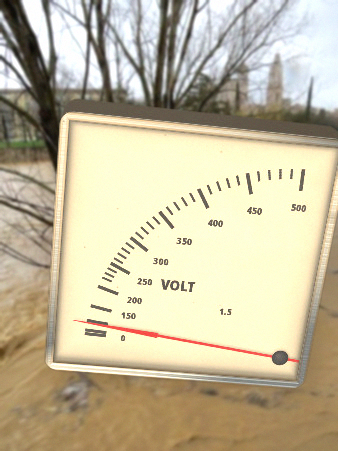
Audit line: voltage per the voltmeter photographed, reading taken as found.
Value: 100 V
